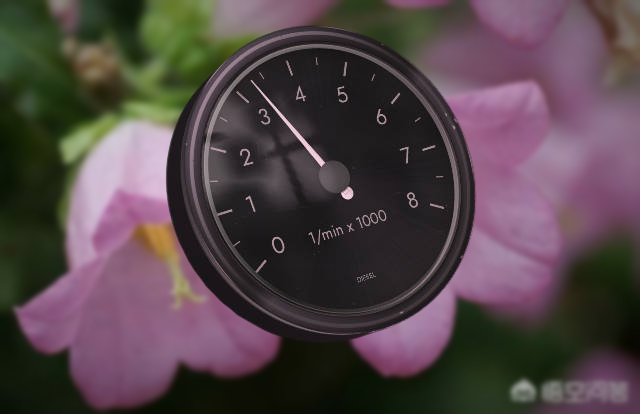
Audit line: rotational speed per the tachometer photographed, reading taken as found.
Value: 3250 rpm
